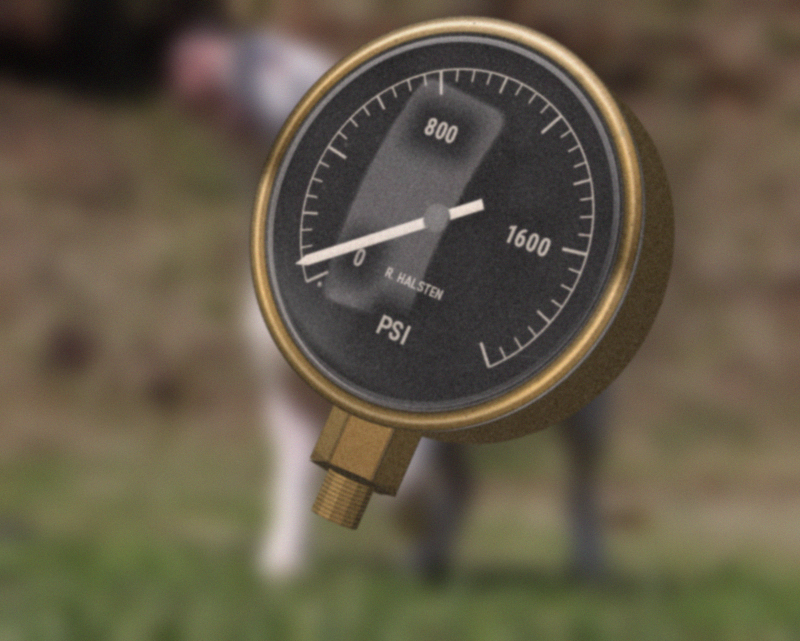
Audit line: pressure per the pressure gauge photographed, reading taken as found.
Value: 50 psi
